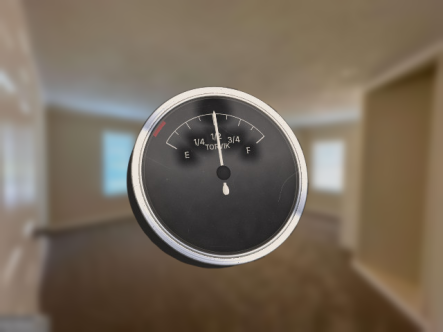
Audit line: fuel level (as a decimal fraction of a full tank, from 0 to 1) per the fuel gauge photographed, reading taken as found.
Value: 0.5
